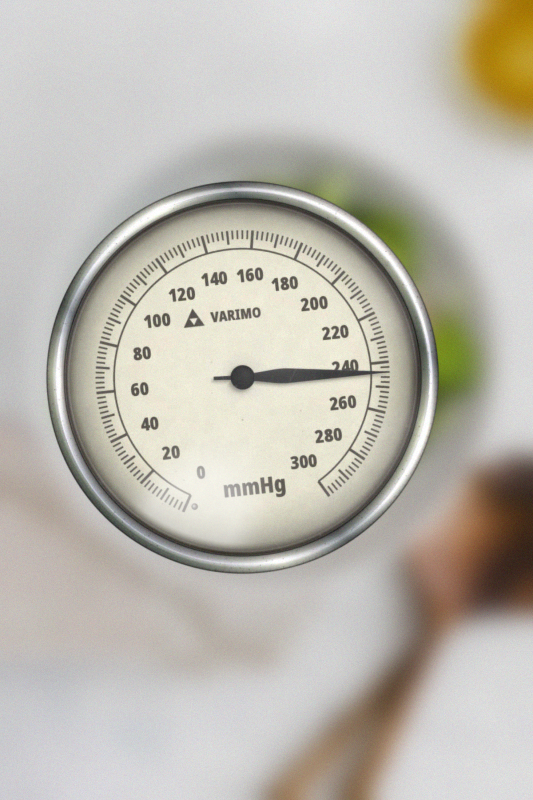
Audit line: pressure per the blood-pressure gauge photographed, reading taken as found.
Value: 244 mmHg
